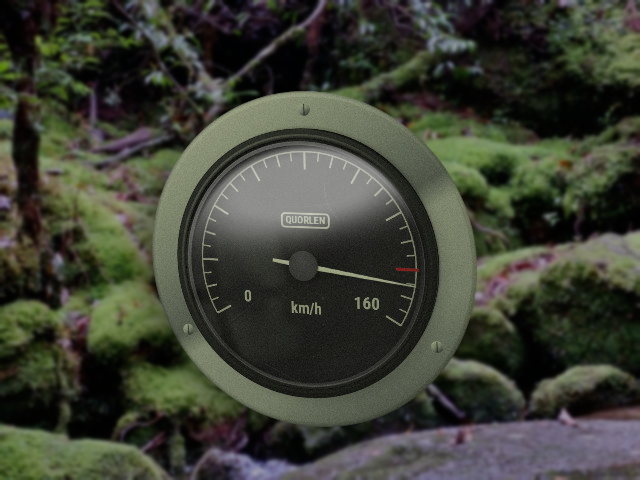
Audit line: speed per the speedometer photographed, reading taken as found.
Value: 145 km/h
